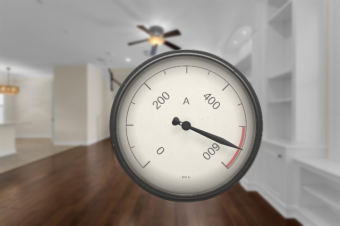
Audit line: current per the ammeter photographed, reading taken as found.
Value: 550 A
